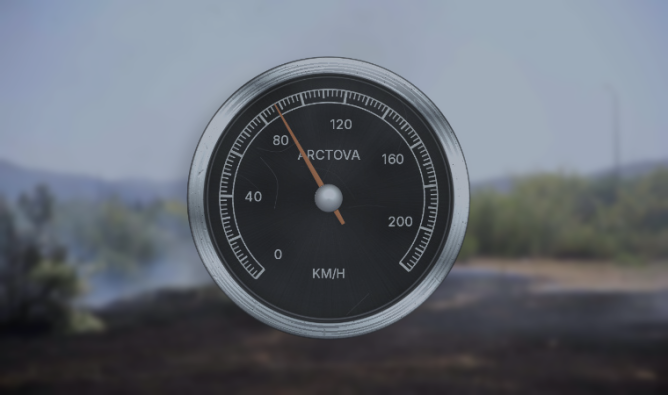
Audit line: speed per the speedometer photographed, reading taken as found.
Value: 88 km/h
